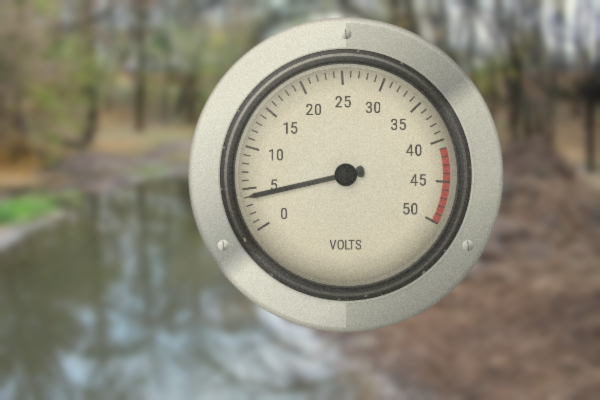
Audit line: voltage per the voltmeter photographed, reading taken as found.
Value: 4 V
